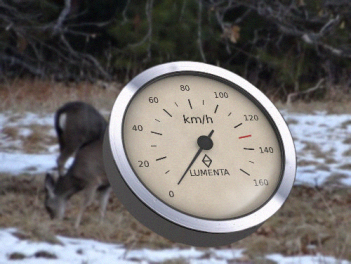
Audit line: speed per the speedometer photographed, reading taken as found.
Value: 0 km/h
